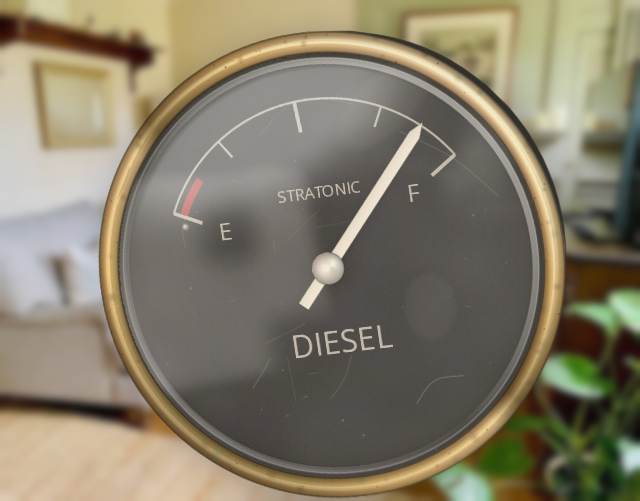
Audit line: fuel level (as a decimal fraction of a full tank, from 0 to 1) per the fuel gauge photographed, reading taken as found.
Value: 0.875
